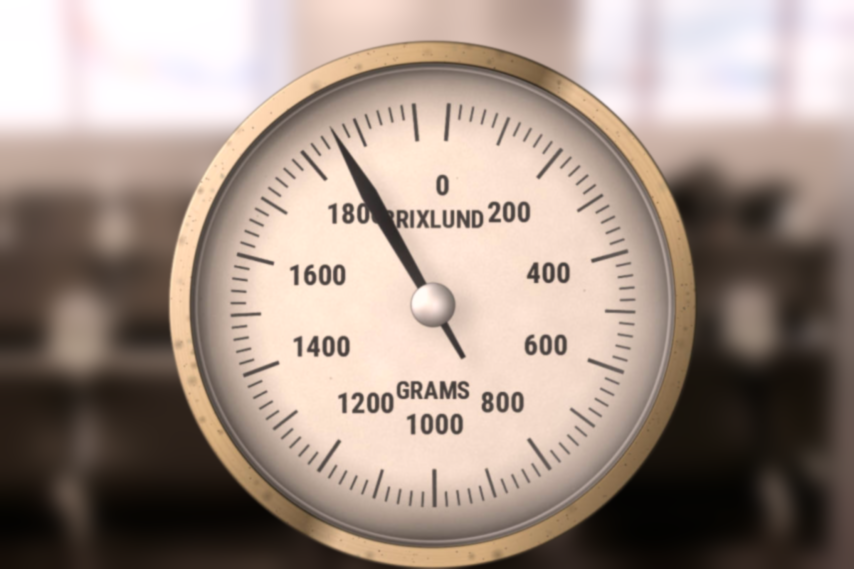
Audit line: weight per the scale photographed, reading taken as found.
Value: 1860 g
